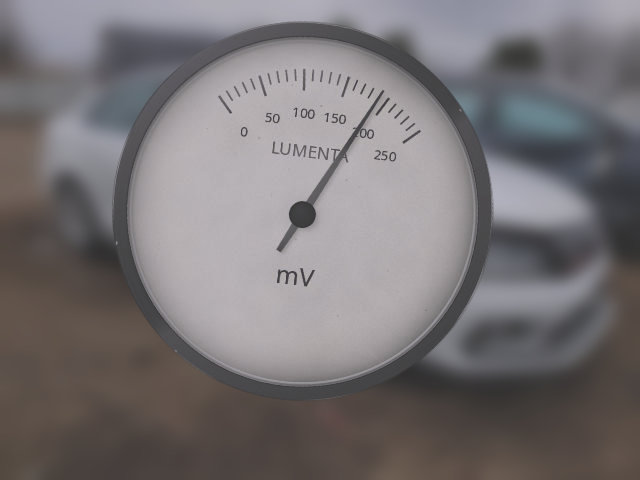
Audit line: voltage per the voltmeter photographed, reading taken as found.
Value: 190 mV
